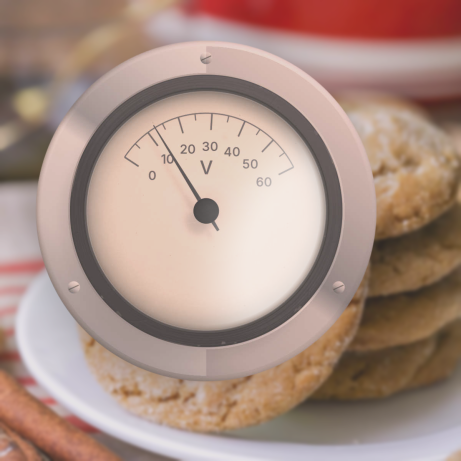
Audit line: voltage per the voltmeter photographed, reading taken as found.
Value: 12.5 V
